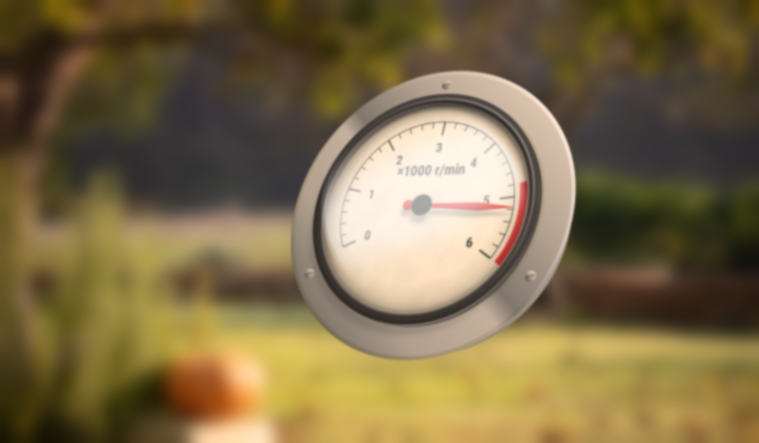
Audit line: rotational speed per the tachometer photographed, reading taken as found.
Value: 5200 rpm
